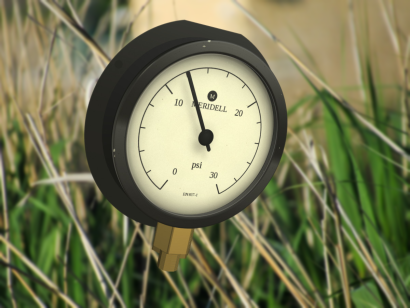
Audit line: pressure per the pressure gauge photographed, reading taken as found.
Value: 12 psi
